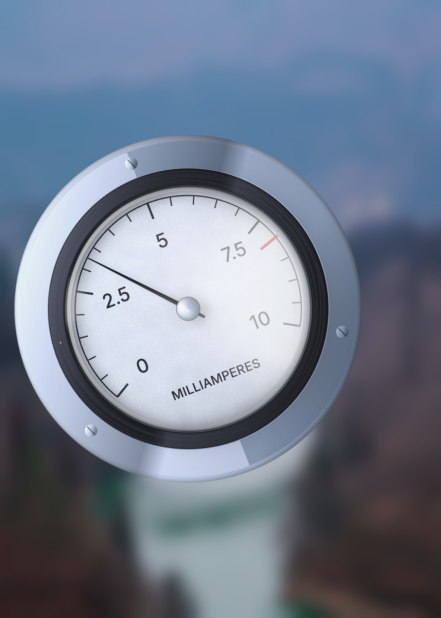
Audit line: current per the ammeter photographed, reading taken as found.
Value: 3.25 mA
